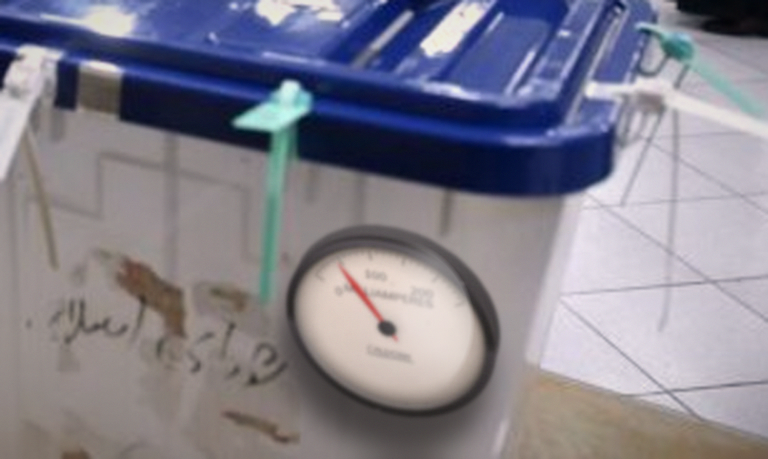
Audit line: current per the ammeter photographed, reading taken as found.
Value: 50 mA
